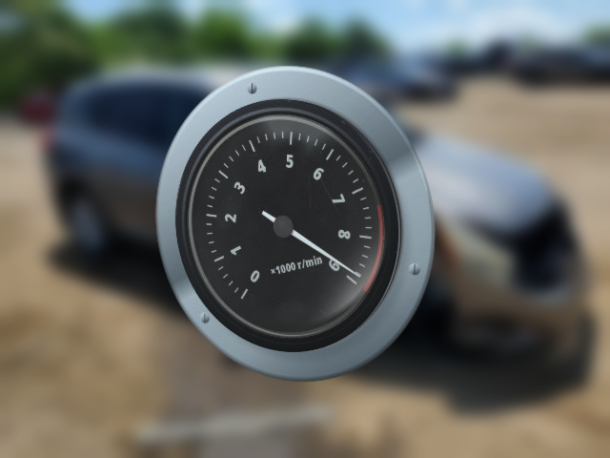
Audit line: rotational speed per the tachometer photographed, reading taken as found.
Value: 8800 rpm
